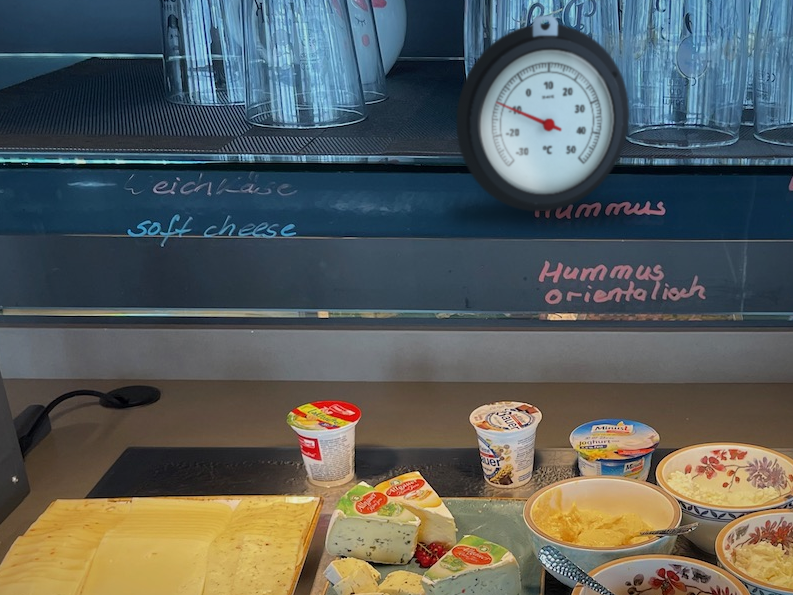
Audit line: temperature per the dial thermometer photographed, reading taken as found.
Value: -10 °C
